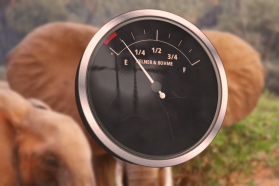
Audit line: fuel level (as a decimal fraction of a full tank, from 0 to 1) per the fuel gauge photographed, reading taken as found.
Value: 0.125
